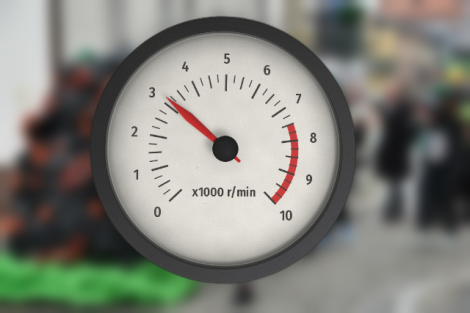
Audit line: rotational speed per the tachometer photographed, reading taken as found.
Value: 3125 rpm
